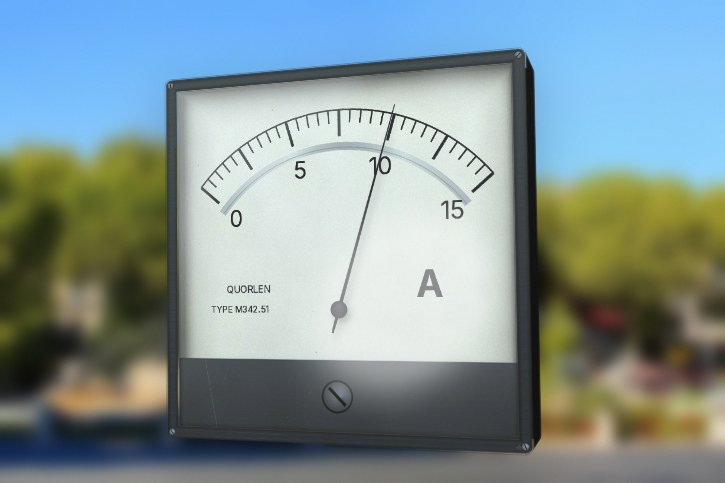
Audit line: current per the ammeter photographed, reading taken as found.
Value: 10 A
